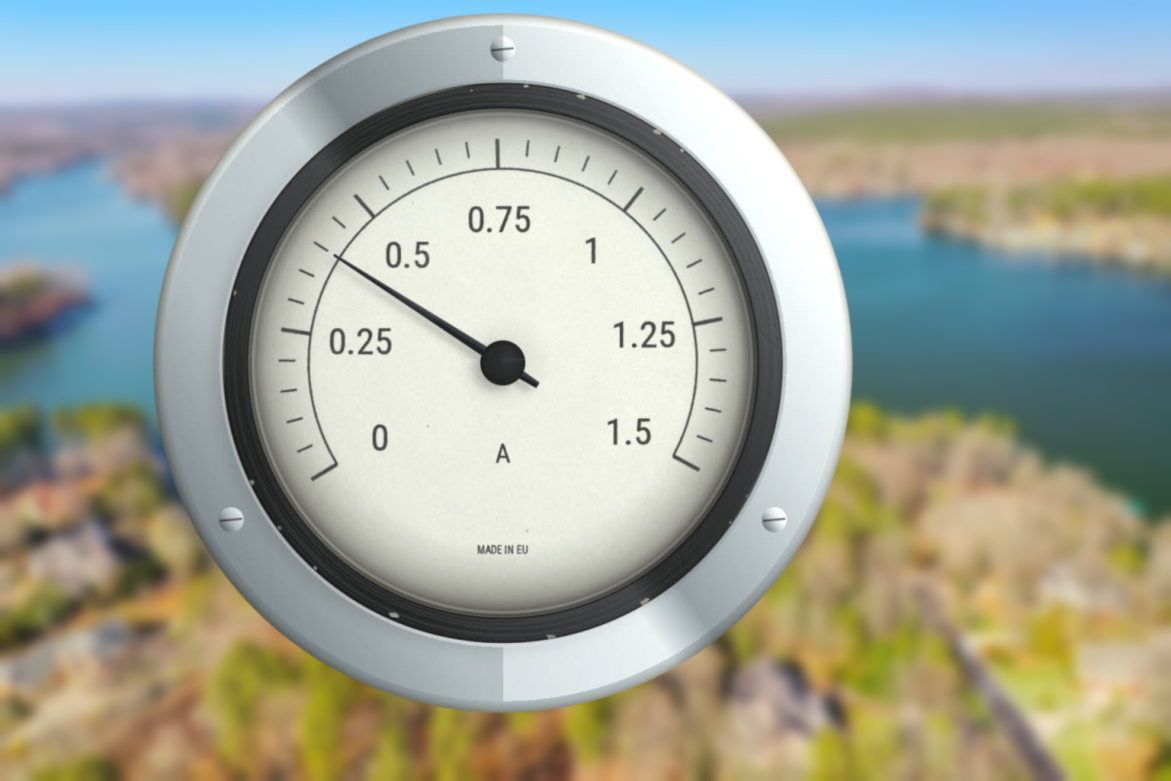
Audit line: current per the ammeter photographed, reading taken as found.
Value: 0.4 A
